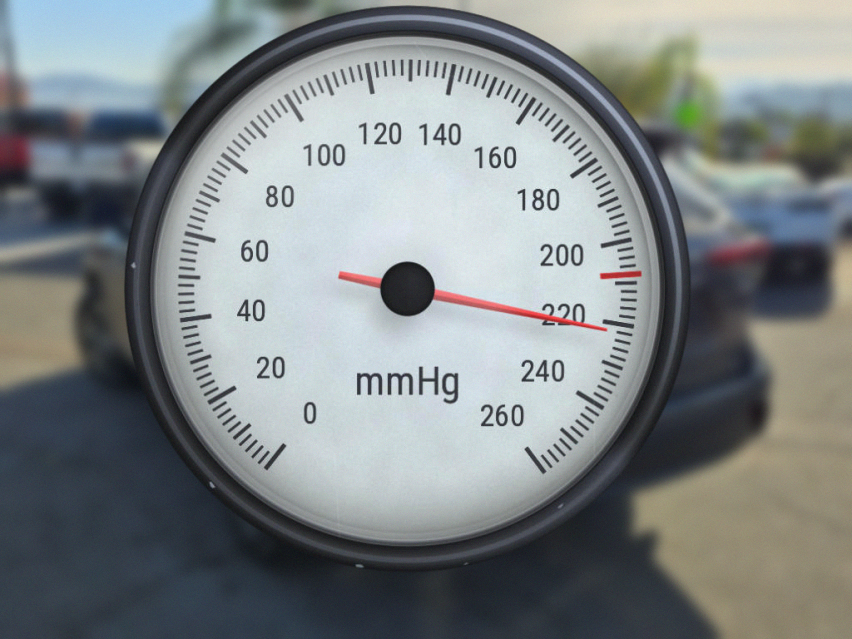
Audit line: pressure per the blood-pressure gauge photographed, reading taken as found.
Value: 222 mmHg
